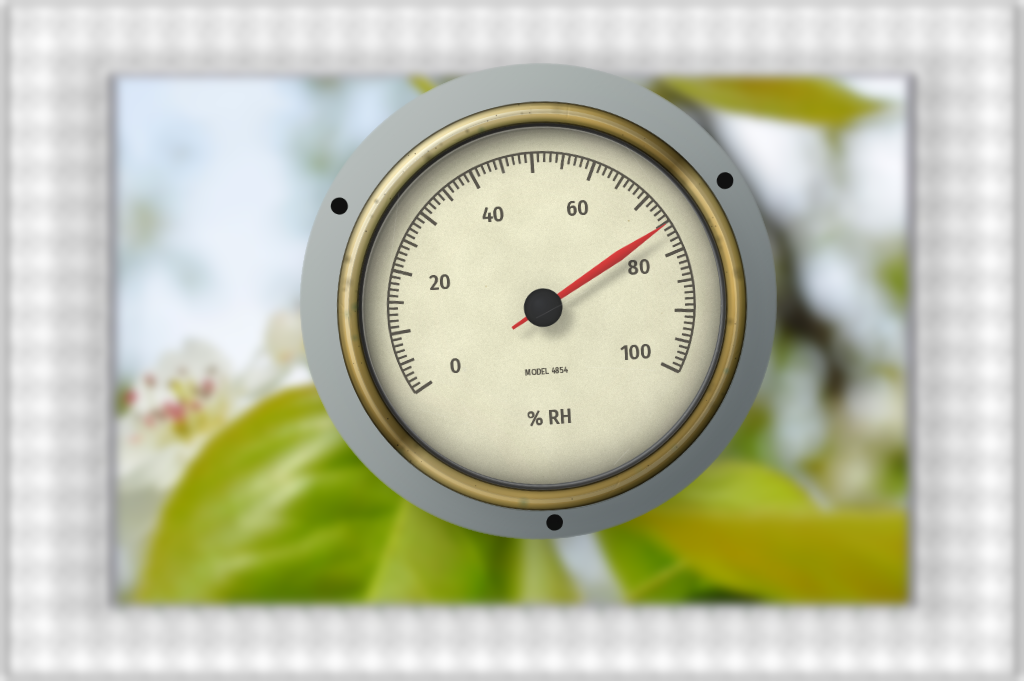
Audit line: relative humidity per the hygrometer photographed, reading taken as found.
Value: 75 %
